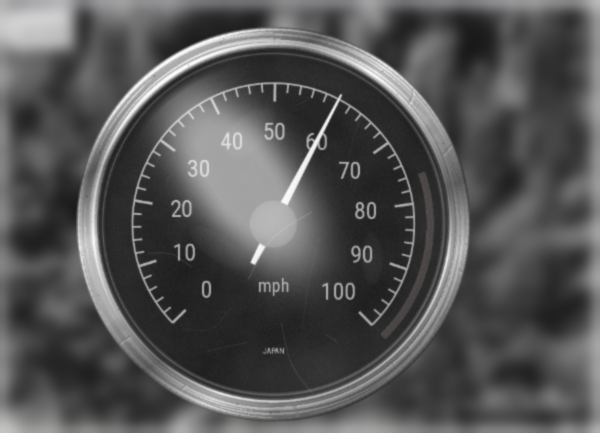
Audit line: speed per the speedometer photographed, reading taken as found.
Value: 60 mph
